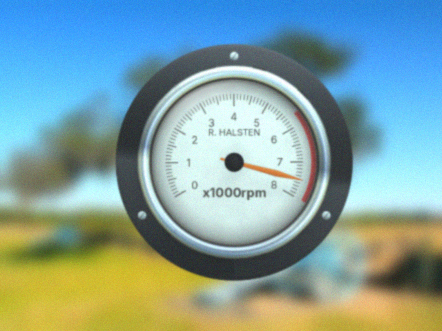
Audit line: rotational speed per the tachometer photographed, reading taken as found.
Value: 7500 rpm
